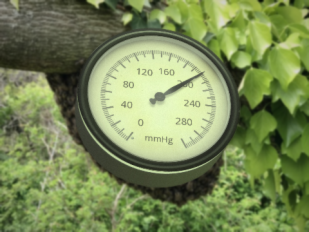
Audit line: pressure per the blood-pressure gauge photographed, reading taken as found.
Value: 200 mmHg
